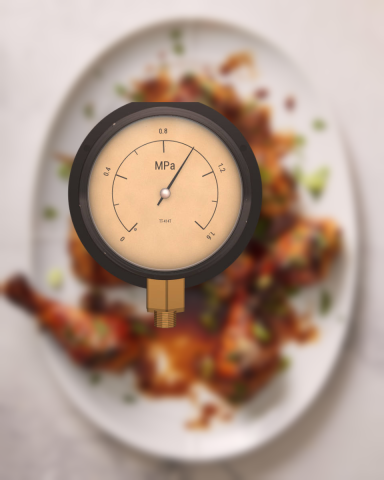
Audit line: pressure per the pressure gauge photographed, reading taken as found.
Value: 1 MPa
